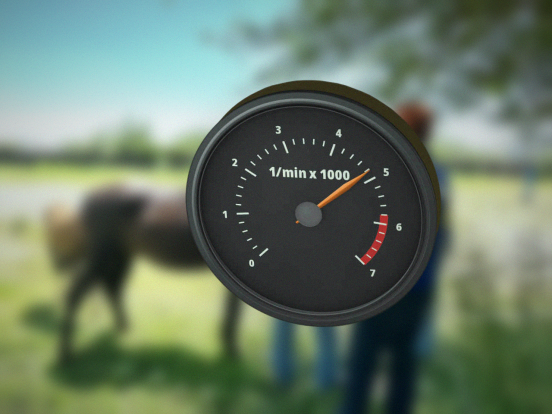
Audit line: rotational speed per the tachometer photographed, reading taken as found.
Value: 4800 rpm
